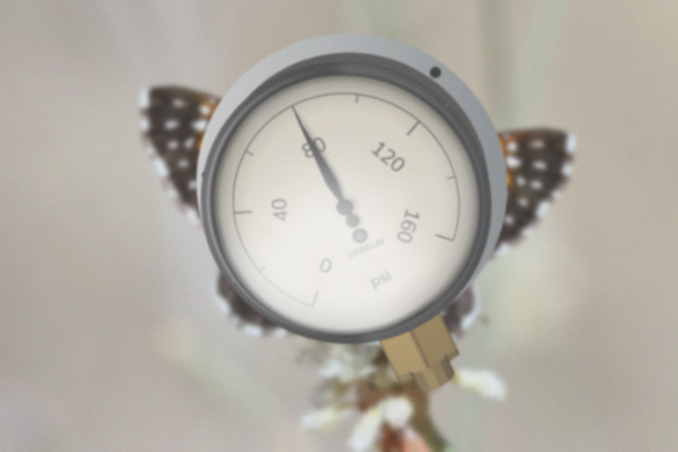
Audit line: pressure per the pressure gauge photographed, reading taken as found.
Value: 80 psi
